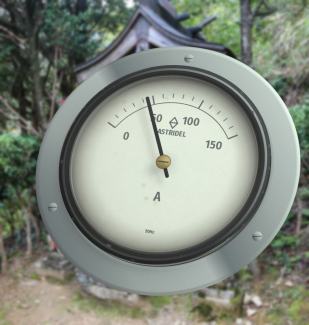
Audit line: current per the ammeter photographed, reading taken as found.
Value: 45 A
